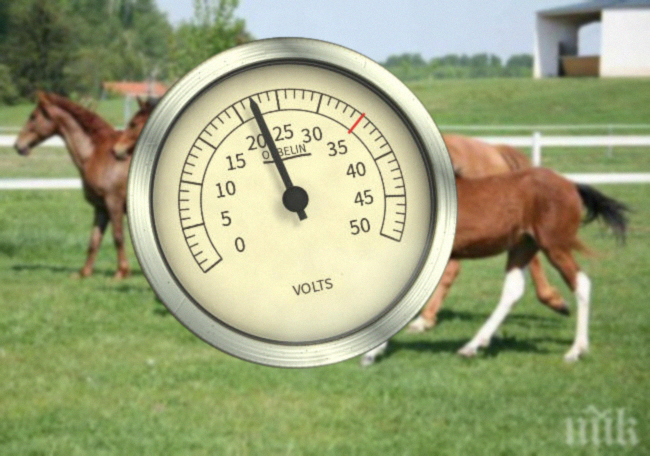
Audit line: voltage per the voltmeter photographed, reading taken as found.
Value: 22 V
